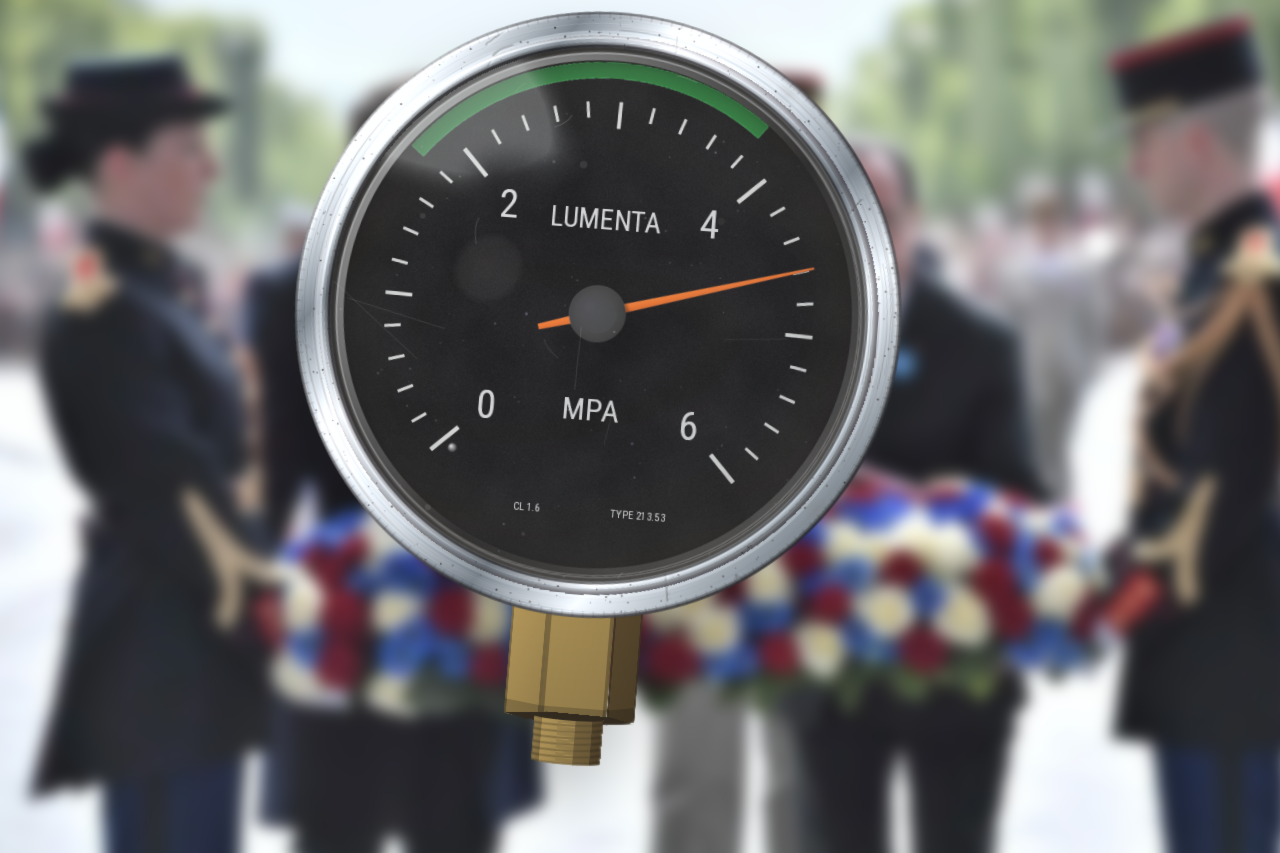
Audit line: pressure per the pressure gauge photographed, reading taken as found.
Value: 4.6 MPa
